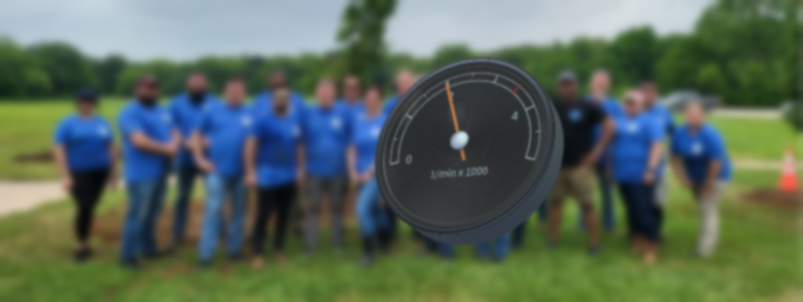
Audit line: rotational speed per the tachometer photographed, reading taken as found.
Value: 2000 rpm
